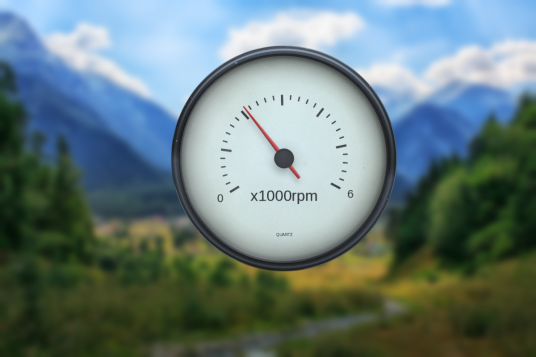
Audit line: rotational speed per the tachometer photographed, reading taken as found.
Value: 2100 rpm
